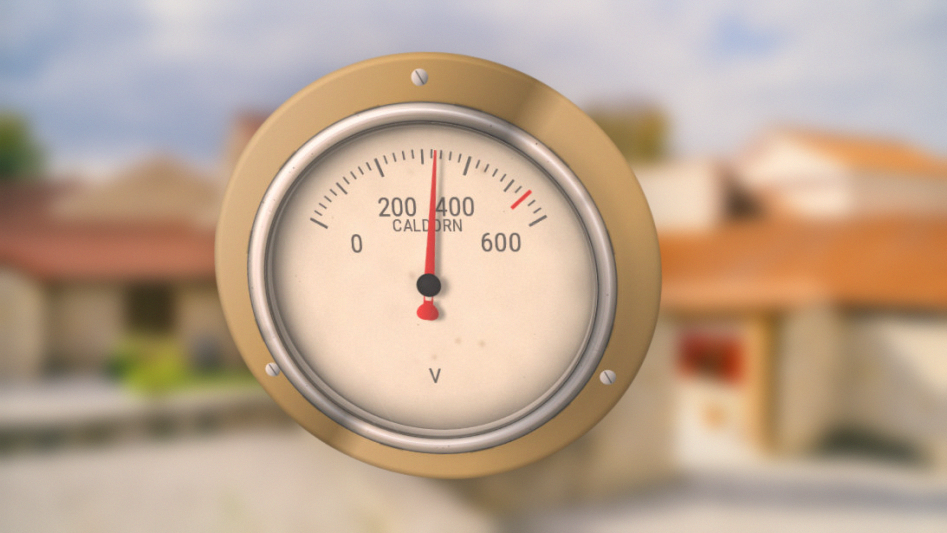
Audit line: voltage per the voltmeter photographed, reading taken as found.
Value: 330 V
